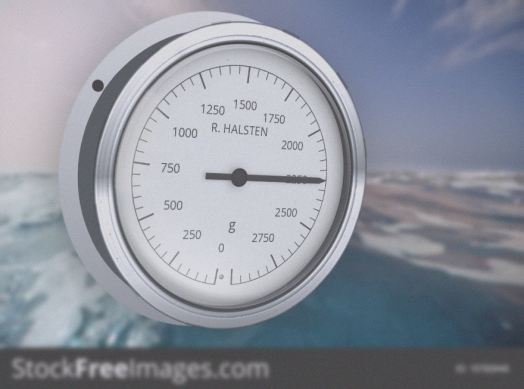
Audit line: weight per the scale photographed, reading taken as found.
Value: 2250 g
